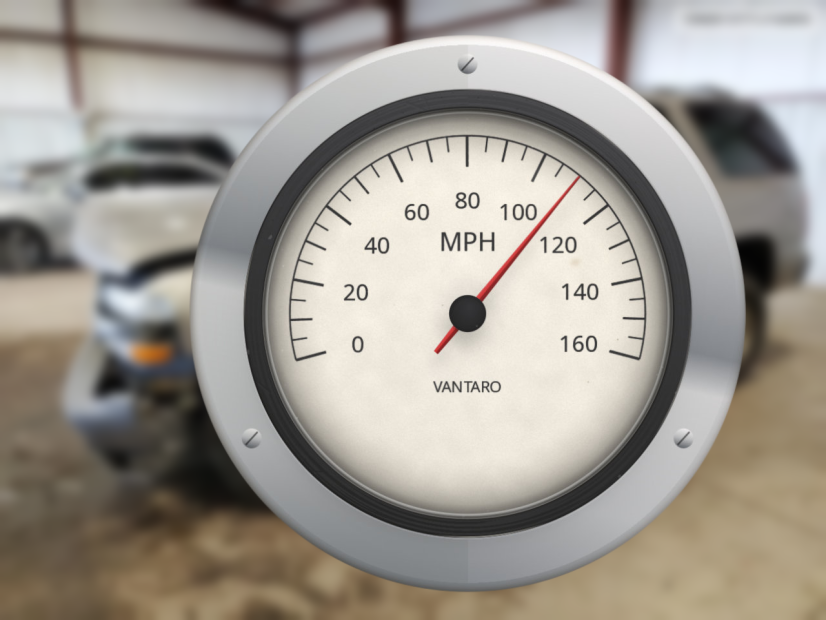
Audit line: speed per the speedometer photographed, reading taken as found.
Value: 110 mph
